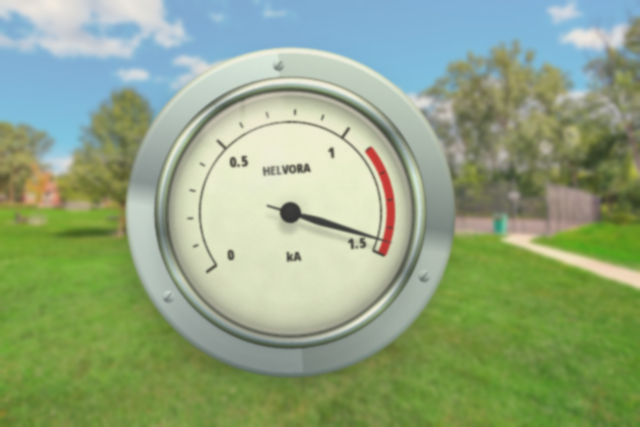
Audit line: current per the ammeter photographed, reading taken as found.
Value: 1.45 kA
